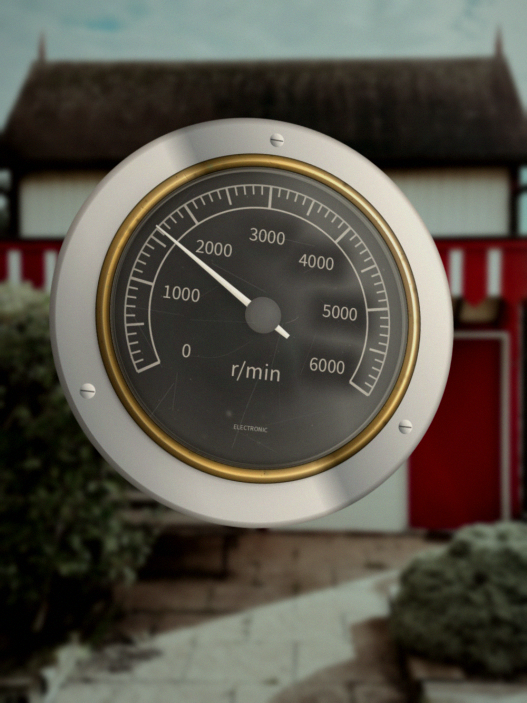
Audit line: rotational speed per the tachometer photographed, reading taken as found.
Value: 1600 rpm
